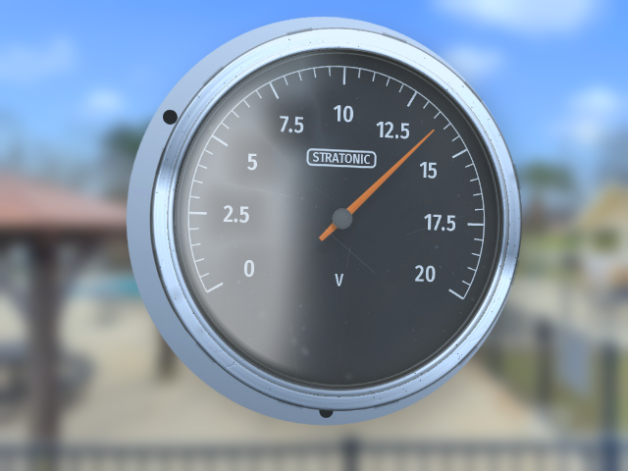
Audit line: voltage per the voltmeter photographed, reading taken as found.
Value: 13.75 V
